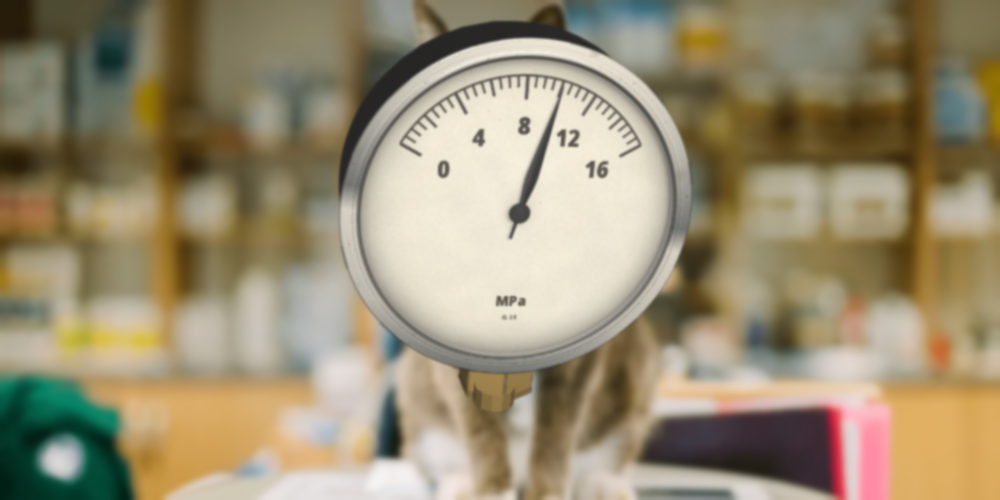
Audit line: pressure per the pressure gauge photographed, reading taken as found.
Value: 10 MPa
